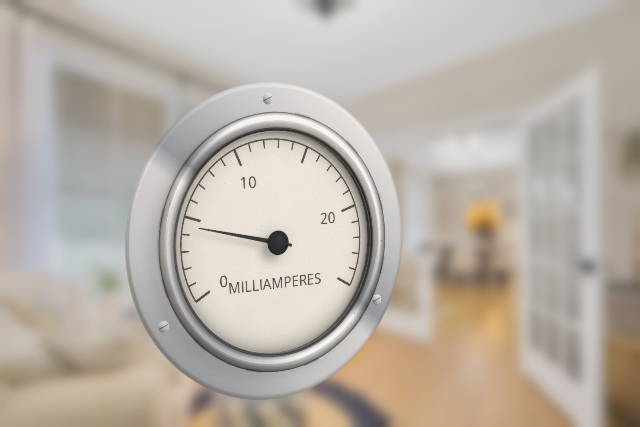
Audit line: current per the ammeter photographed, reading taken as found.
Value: 4.5 mA
